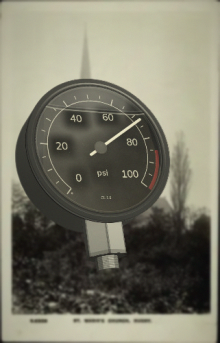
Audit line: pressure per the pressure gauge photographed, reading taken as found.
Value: 72.5 psi
